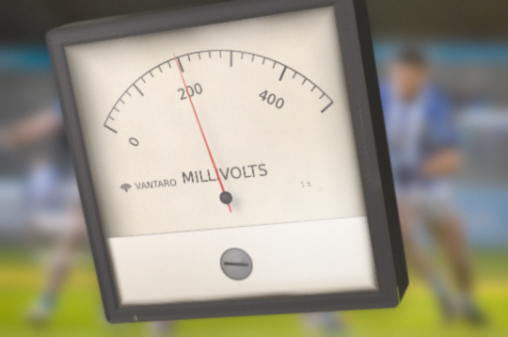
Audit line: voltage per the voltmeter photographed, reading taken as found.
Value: 200 mV
